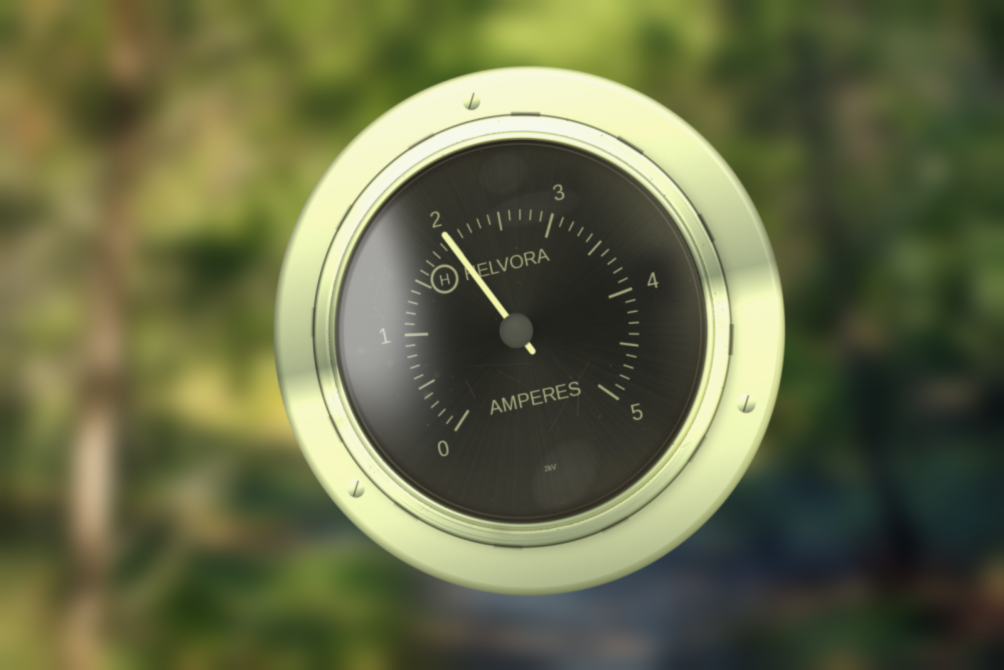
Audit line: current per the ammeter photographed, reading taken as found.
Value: 2 A
